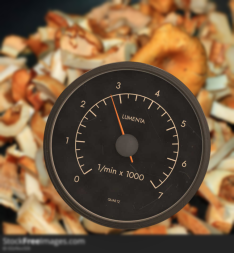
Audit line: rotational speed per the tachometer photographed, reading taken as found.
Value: 2750 rpm
